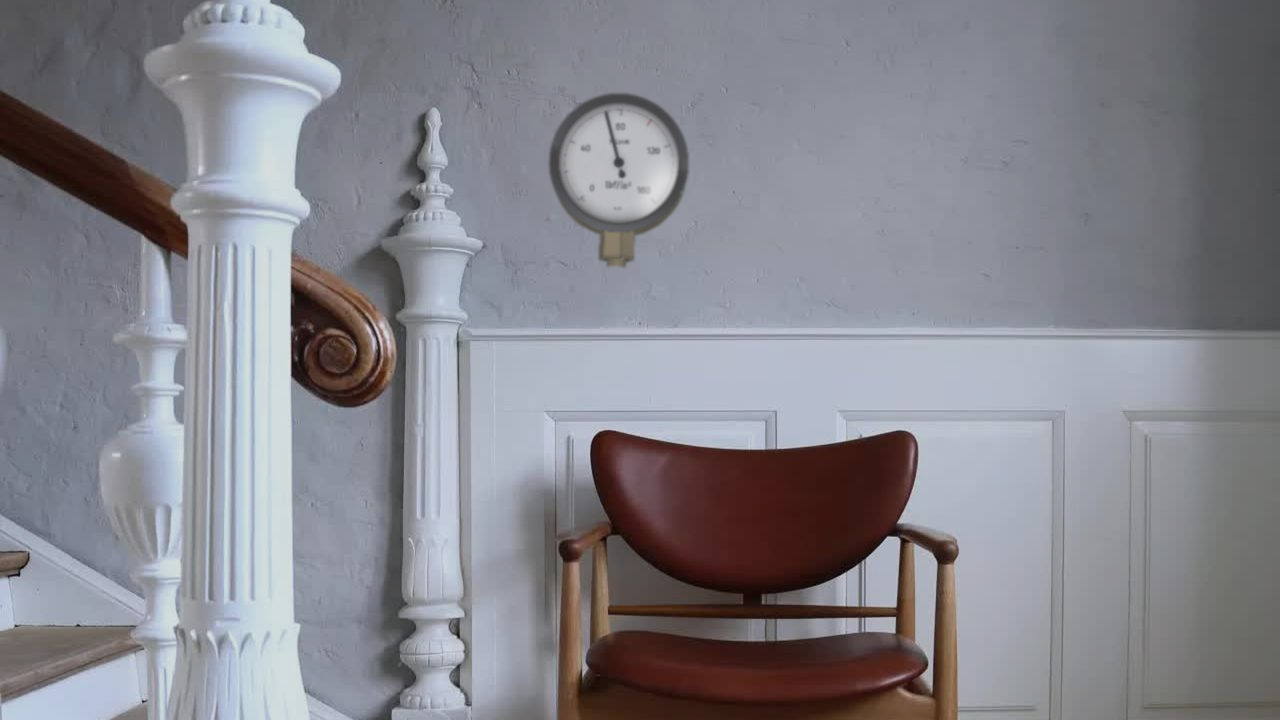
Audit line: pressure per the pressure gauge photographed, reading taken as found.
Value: 70 psi
